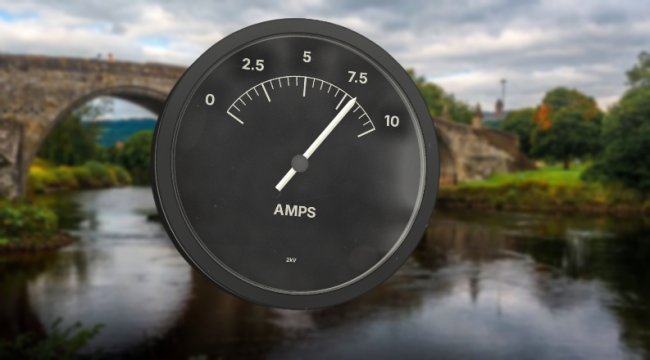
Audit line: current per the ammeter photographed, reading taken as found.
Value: 8 A
